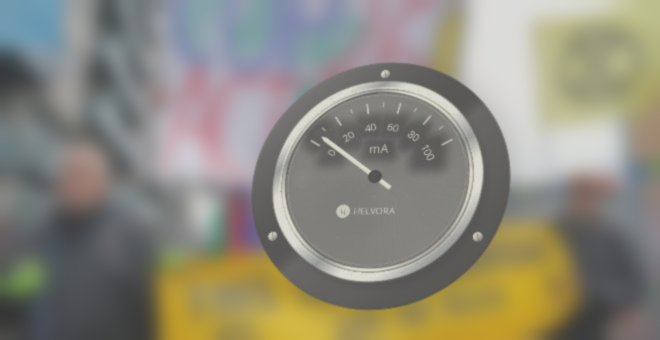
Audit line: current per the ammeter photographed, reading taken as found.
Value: 5 mA
